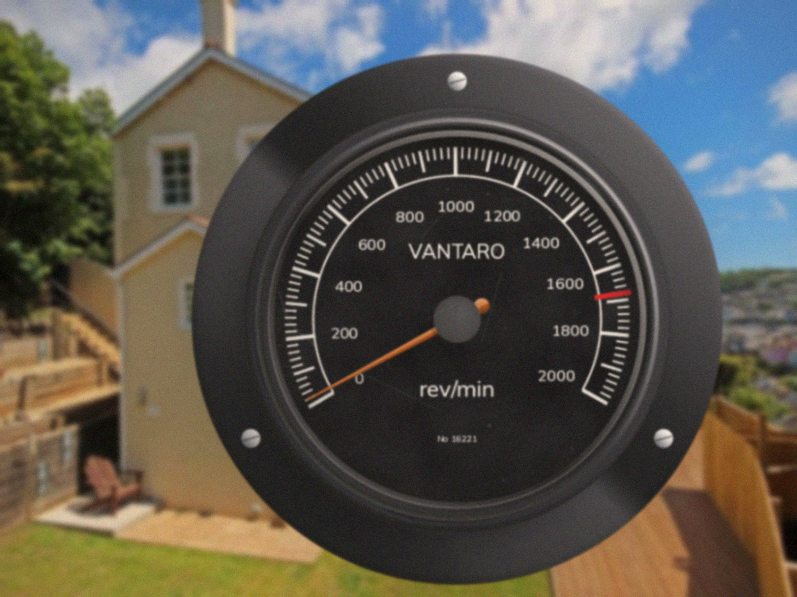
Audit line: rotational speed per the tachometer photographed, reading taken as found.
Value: 20 rpm
